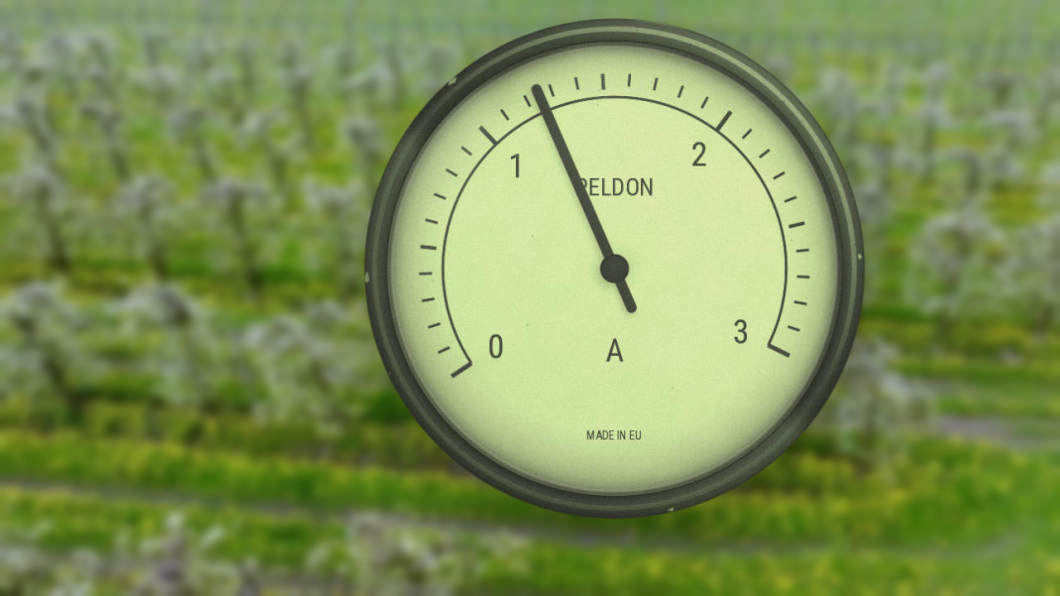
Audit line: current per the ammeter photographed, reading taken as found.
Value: 1.25 A
